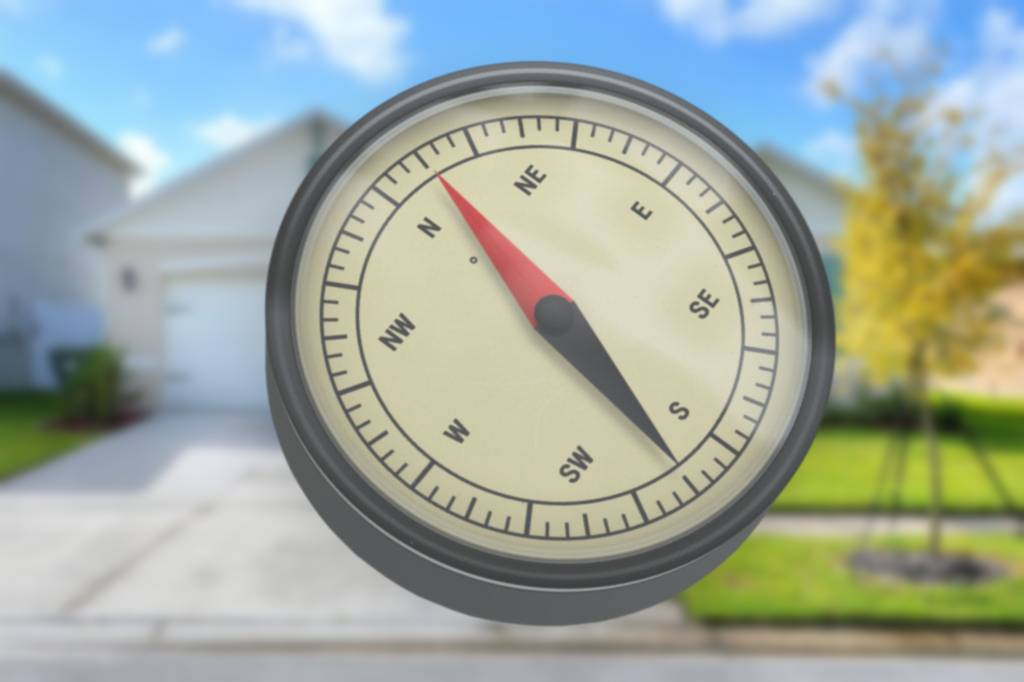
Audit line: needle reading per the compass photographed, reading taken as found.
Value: 15 °
